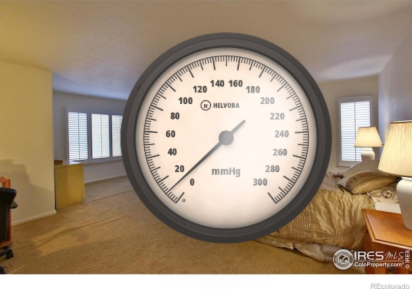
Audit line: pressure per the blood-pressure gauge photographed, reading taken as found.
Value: 10 mmHg
